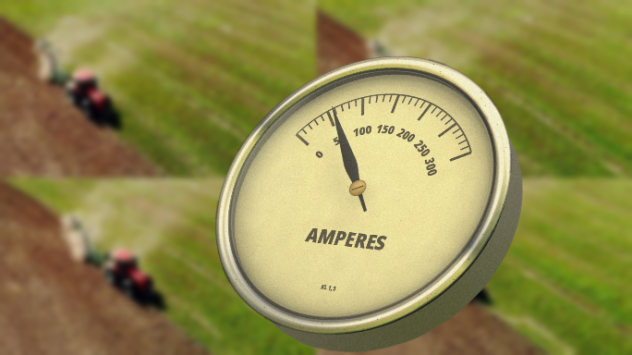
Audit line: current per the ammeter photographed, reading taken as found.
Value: 60 A
